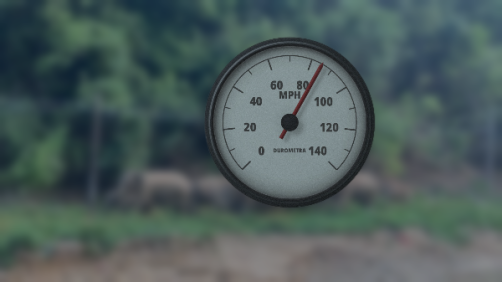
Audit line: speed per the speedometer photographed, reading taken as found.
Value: 85 mph
